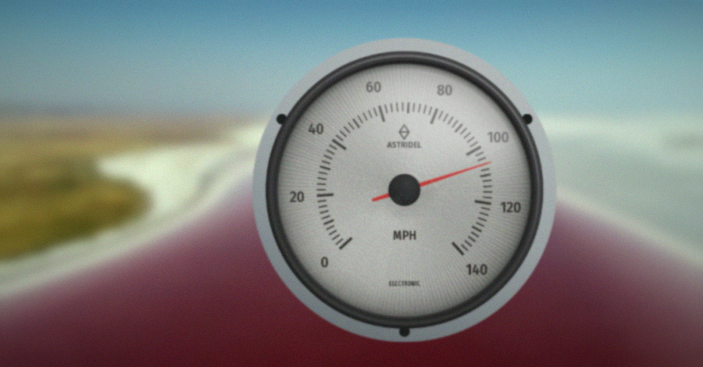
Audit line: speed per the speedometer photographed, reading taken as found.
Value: 106 mph
